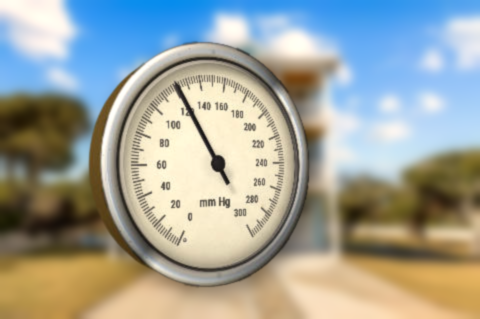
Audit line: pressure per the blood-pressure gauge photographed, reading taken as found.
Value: 120 mmHg
